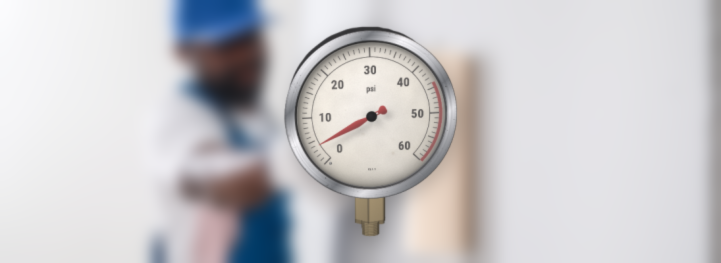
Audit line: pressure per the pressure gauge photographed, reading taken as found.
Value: 4 psi
